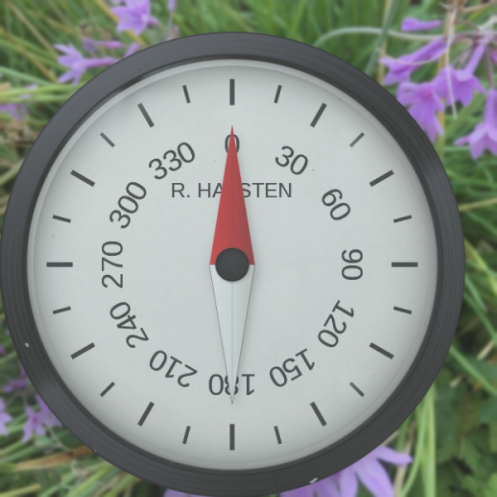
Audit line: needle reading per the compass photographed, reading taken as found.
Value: 0 °
